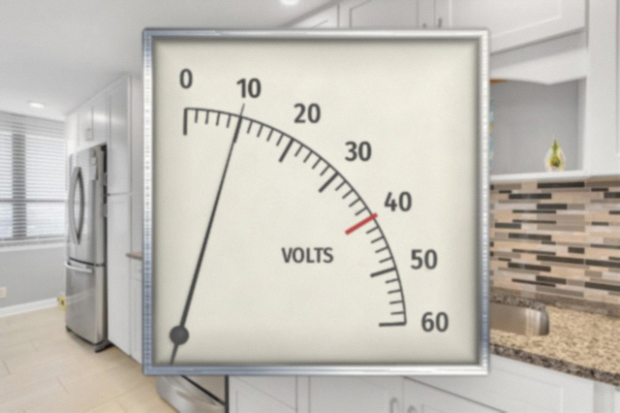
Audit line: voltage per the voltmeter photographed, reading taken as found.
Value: 10 V
